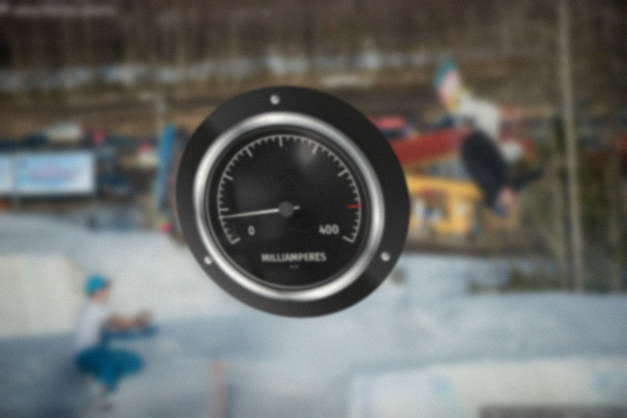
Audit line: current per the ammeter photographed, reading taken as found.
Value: 40 mA
